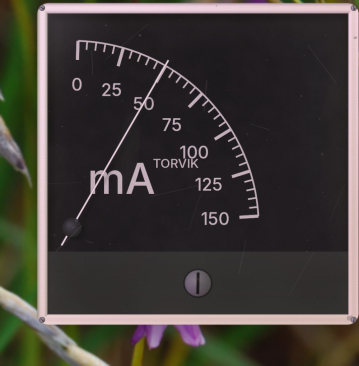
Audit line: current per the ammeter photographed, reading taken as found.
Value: 50 mA
